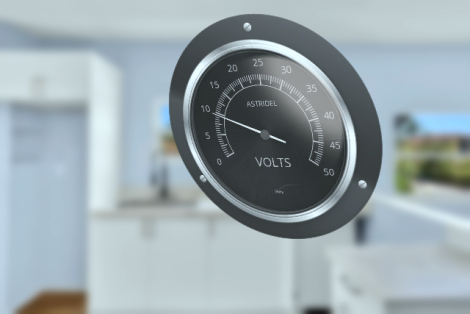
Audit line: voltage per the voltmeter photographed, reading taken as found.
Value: 10 V
